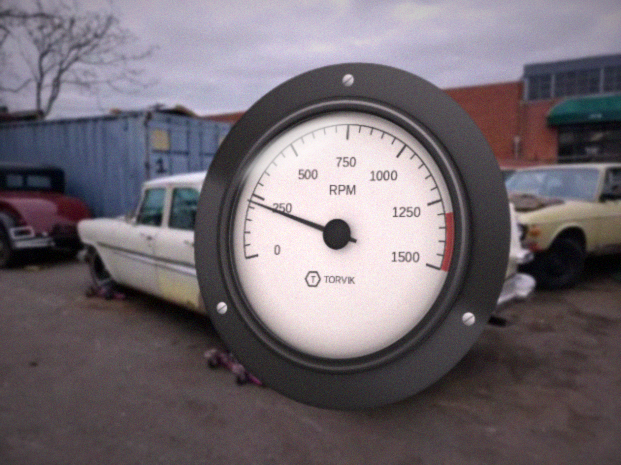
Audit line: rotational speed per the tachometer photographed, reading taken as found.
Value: 225 rpm
